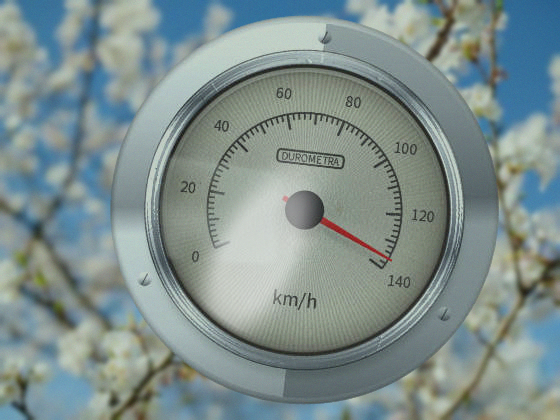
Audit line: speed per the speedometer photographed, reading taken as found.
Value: 136 km/h
